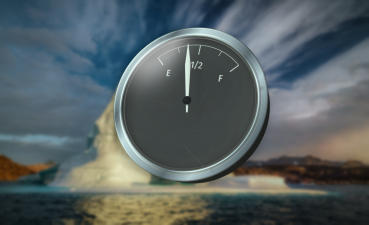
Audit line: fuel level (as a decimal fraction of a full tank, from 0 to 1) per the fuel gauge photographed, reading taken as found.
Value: 0.375
